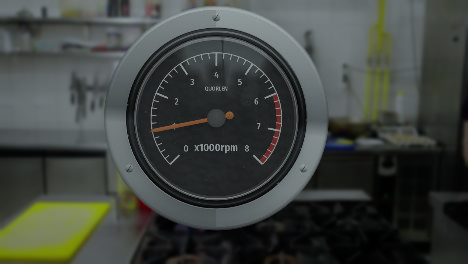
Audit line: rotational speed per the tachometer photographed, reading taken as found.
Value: 1000 rpm
